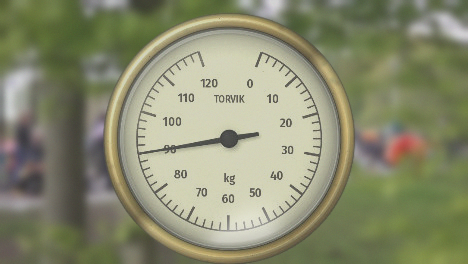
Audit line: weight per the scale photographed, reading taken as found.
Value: 90 kg
